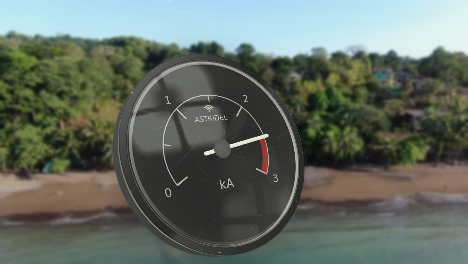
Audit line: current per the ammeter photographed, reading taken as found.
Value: 2.5 kA
